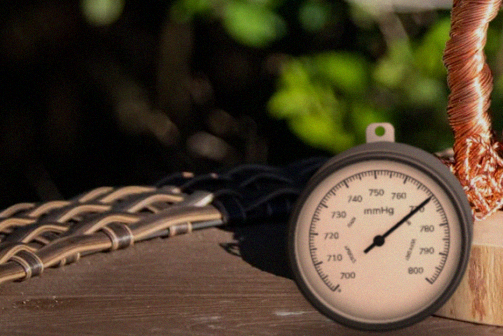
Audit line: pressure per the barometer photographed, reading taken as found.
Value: 770 mmHg
